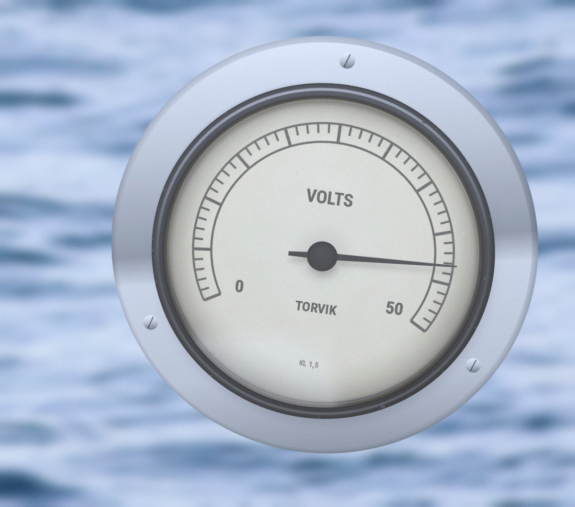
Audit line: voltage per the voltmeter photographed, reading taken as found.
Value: 43 V
